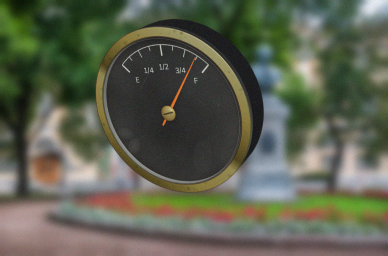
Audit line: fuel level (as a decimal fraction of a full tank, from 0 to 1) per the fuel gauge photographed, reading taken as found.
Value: 0.875
